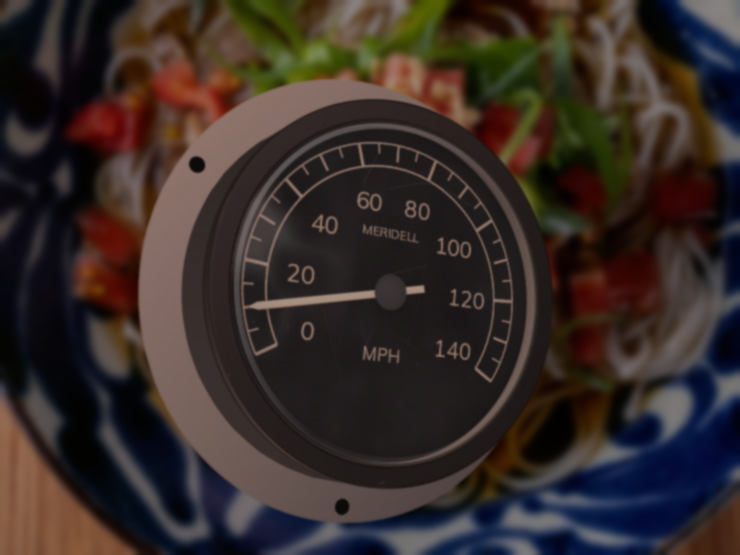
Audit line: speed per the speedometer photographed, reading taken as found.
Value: 10 mph
